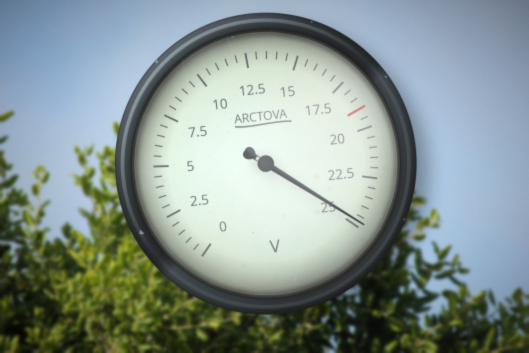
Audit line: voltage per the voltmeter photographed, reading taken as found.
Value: 24.75 V
